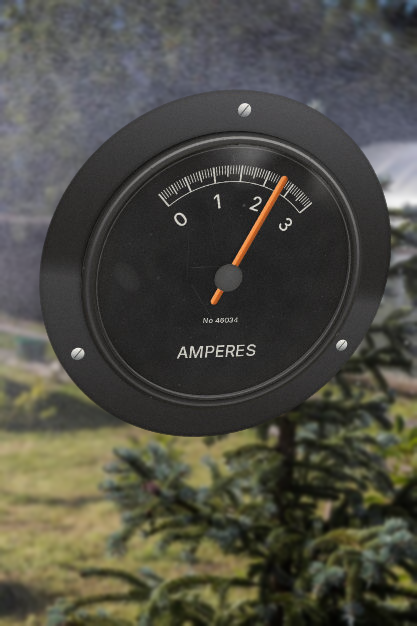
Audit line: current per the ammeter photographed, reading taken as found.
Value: 2.25 A
